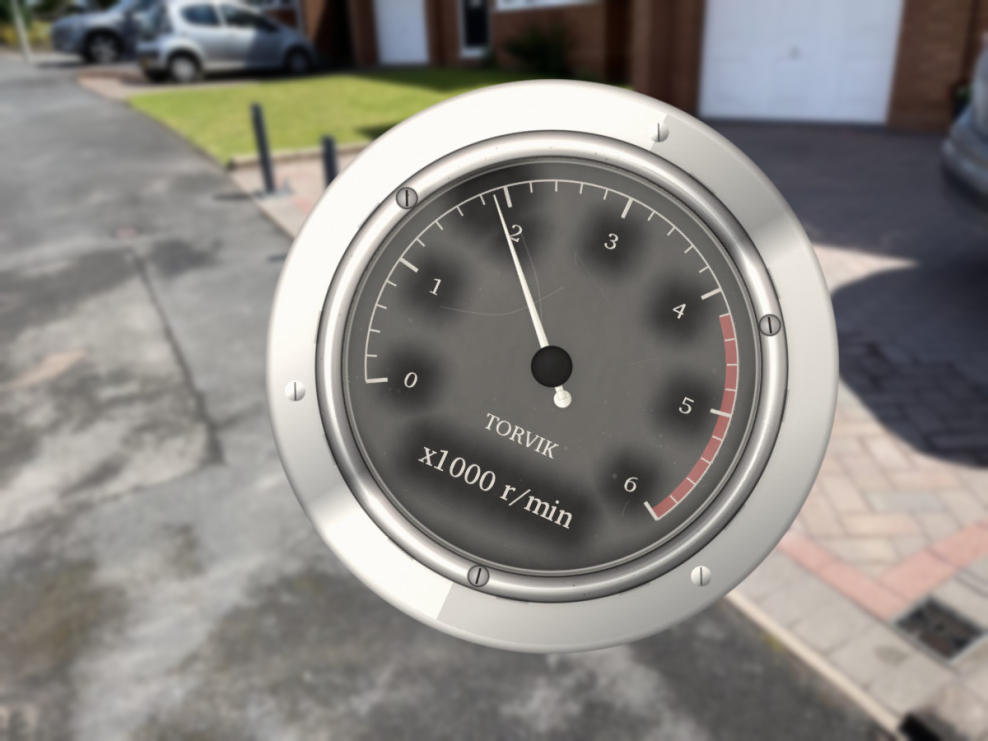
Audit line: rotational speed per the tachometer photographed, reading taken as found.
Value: 1900 rpm
